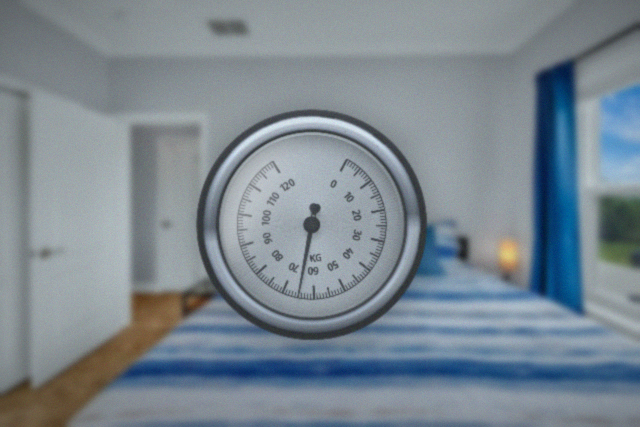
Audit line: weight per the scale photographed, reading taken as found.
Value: 65 kg
